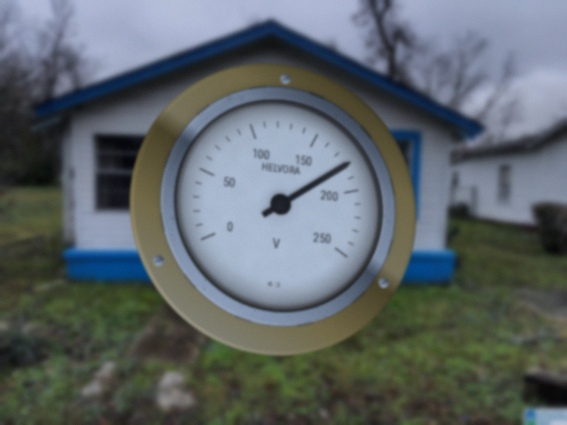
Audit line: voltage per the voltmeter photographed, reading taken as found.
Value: 180 V
